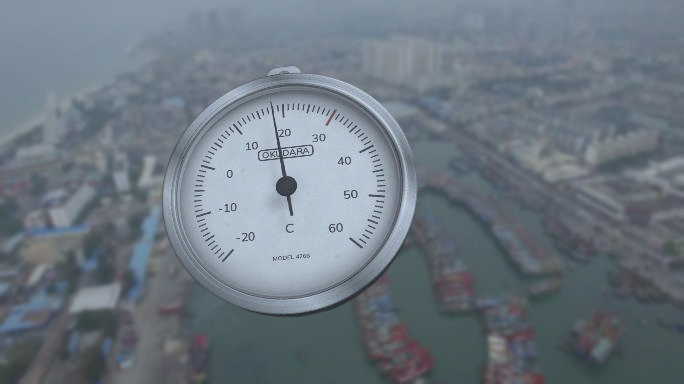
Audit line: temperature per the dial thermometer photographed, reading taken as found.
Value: 18 °C
